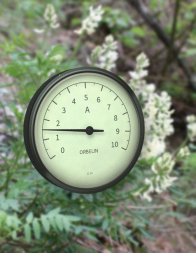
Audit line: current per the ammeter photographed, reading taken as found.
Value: 1.5 A
